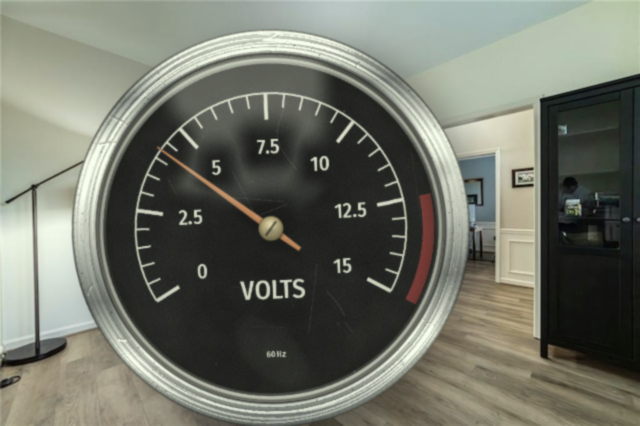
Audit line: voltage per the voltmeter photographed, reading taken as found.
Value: 4.25 V
